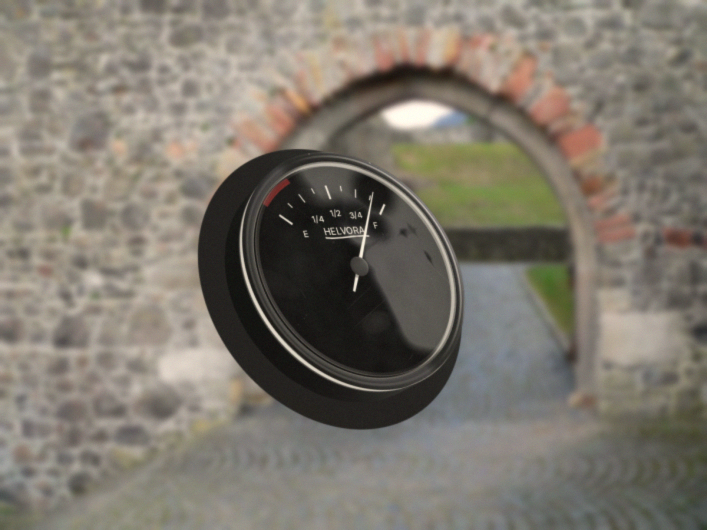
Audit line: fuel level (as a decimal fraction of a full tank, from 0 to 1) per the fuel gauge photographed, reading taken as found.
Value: 0.875
